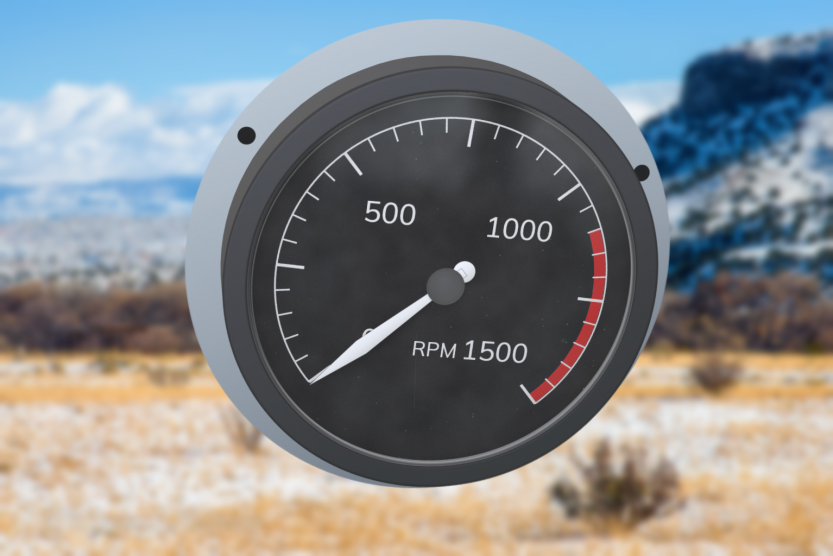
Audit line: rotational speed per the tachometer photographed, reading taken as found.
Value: 0 rpm
